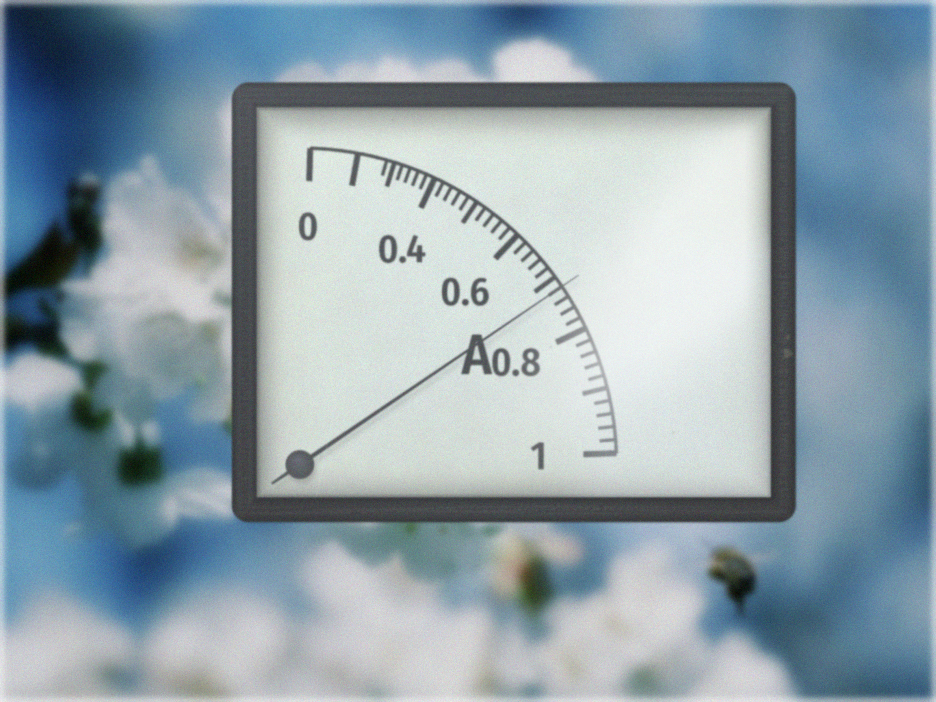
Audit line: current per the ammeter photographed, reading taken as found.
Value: 0.72 A
